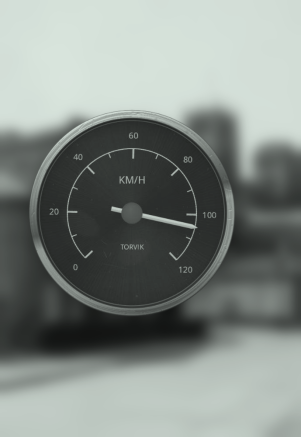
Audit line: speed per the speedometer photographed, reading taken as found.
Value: 105 km/h
